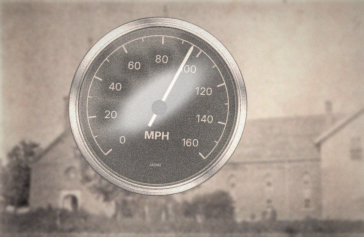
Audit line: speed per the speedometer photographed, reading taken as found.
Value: 95 mph
